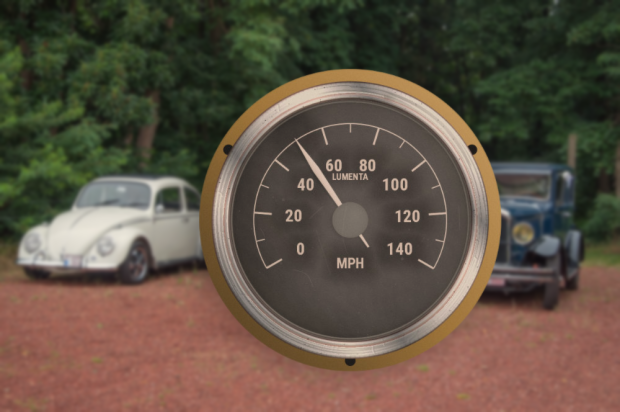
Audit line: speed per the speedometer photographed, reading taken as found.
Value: 50 mph
